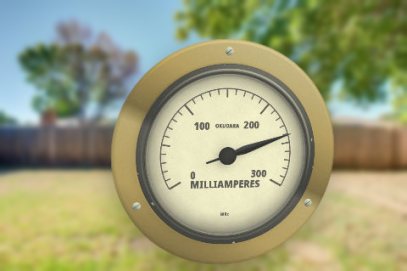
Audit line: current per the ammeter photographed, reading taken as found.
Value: 240 mA
